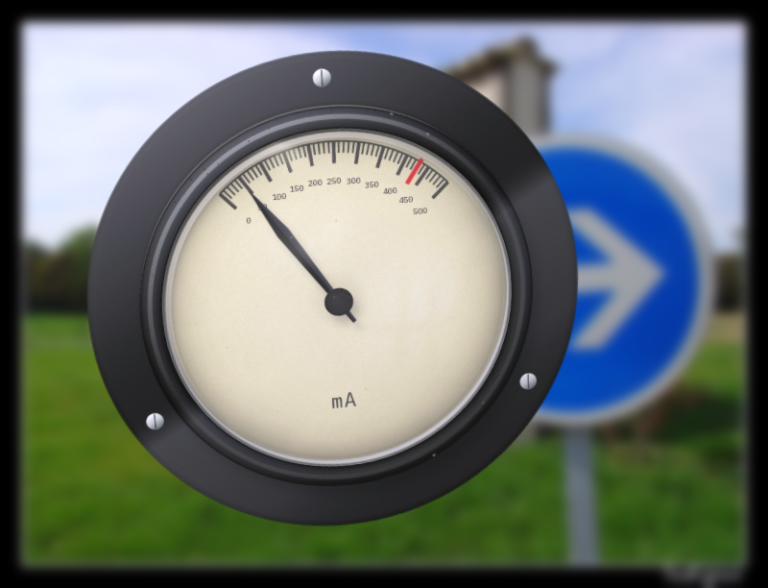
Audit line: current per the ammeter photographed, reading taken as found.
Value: 50 mA
